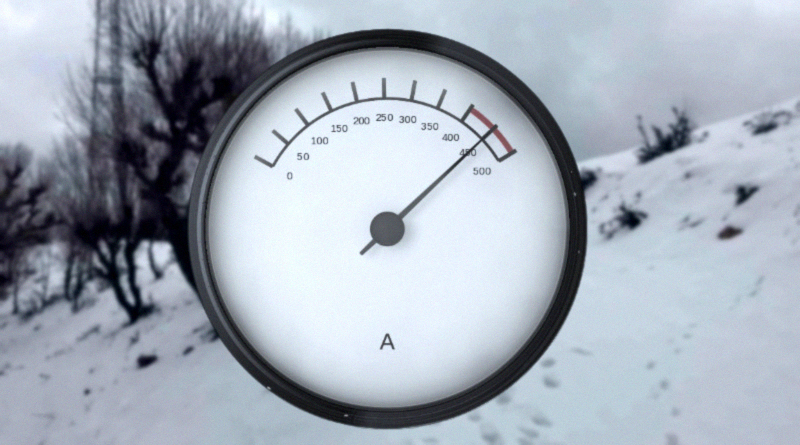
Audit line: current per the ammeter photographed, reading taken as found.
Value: 450 A
